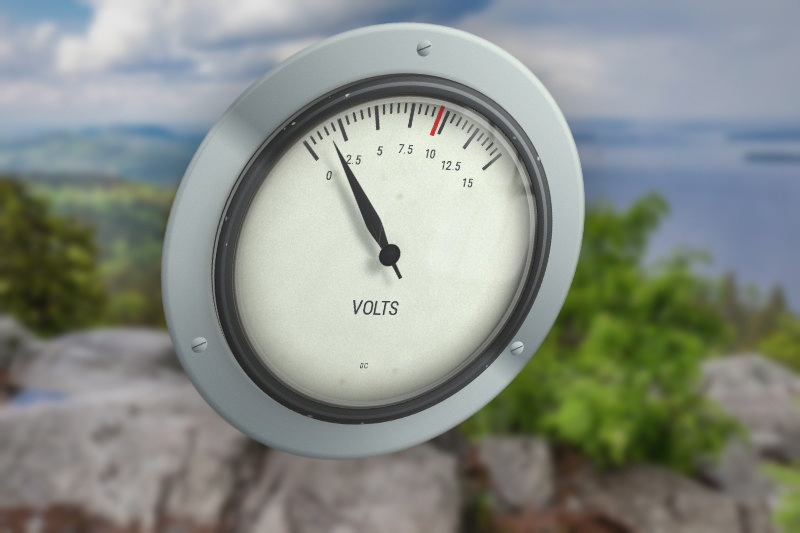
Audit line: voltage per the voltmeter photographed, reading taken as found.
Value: 1.5 V
